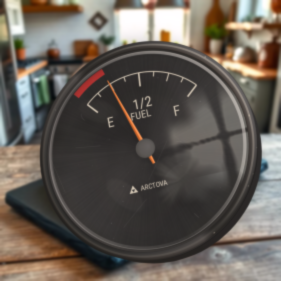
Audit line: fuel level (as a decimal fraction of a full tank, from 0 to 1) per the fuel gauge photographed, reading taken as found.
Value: 0.25
